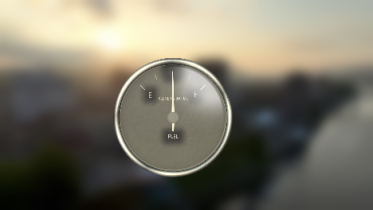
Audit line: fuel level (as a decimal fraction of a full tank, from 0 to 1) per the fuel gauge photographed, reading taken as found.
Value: 0.5
